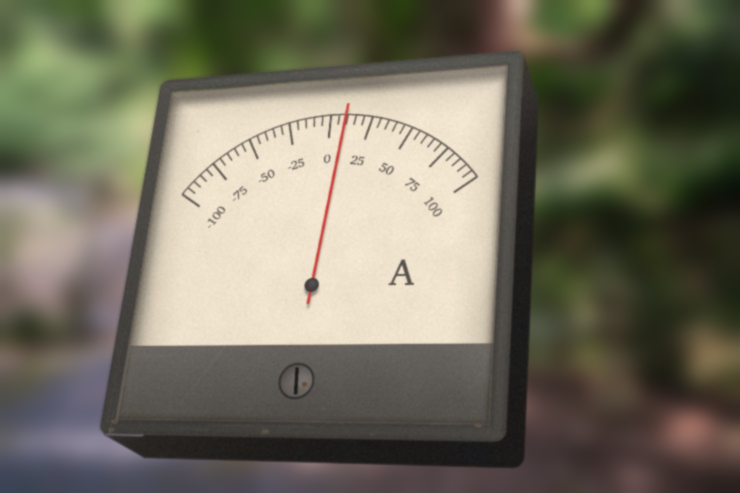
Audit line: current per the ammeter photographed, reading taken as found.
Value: 10 A
